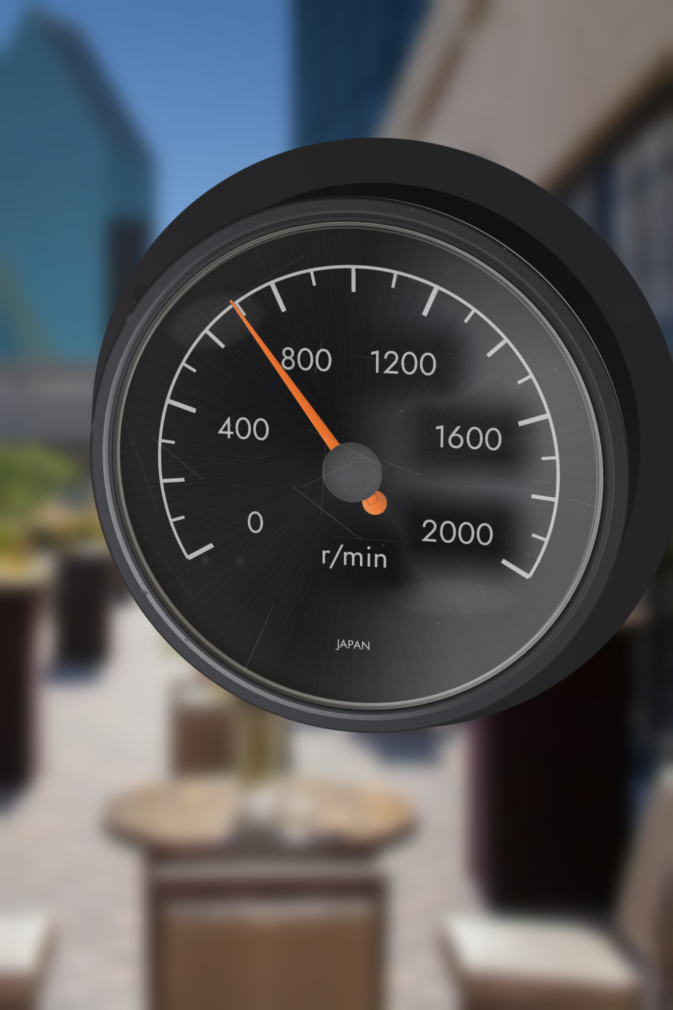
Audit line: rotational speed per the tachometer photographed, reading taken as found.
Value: 700 rpm
